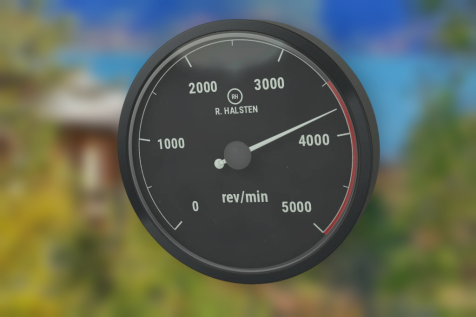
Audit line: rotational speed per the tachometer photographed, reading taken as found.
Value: 3750 rpm
